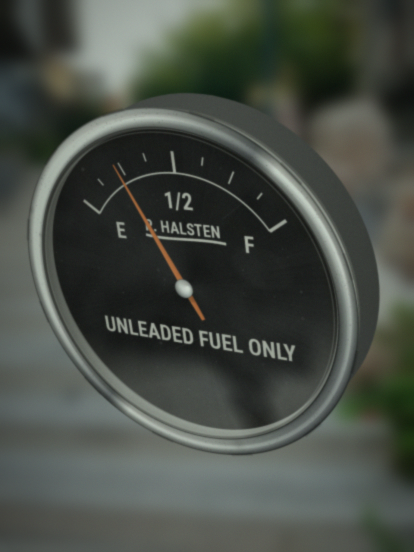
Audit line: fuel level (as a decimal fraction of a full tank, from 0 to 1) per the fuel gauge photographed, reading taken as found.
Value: 0.25
